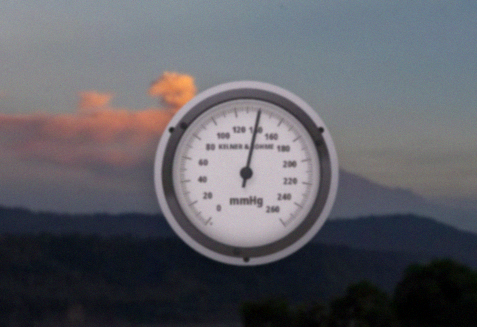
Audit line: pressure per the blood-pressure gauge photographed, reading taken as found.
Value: 140 mmHg
